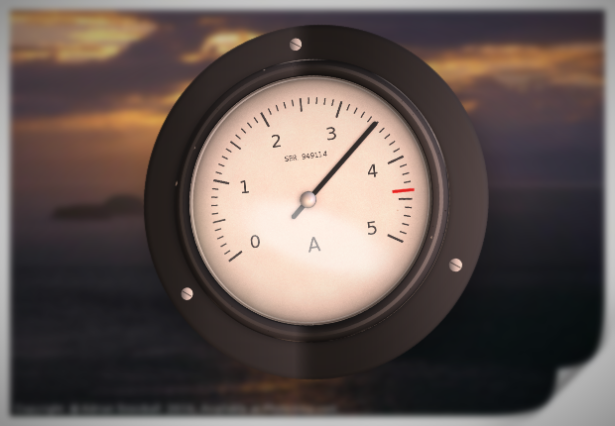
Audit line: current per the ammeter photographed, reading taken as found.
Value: 3.5 A
